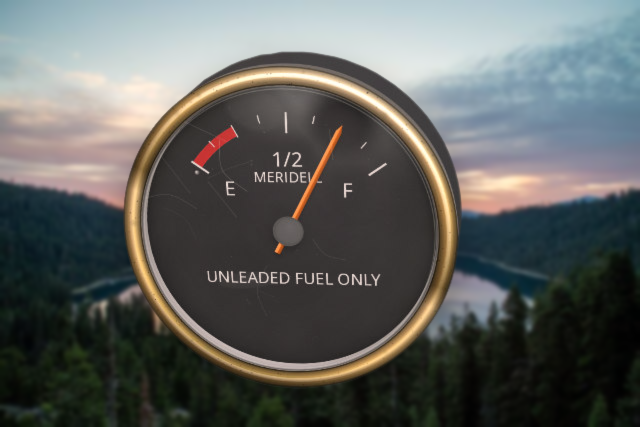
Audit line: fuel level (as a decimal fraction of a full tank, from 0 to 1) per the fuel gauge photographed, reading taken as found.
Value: 0.75
